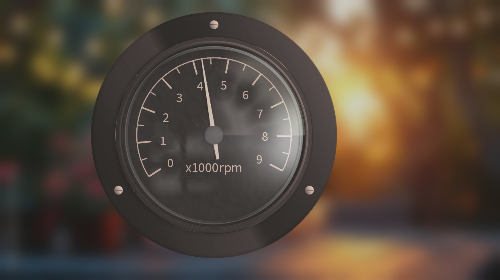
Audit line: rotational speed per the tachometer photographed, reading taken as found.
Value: 4250 rpm
